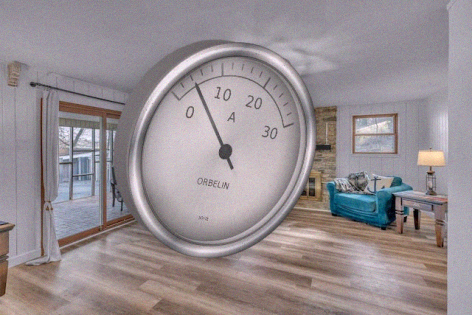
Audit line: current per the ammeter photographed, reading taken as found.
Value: 4 A
